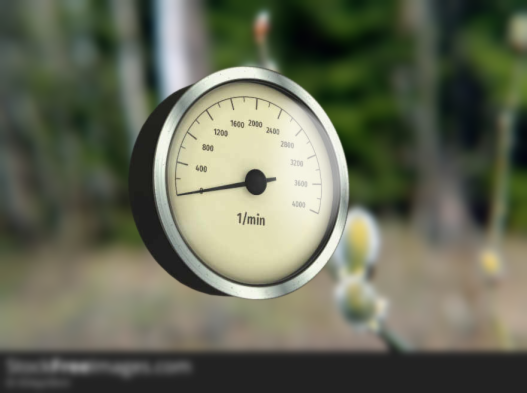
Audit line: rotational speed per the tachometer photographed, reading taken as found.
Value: 0 rpm
